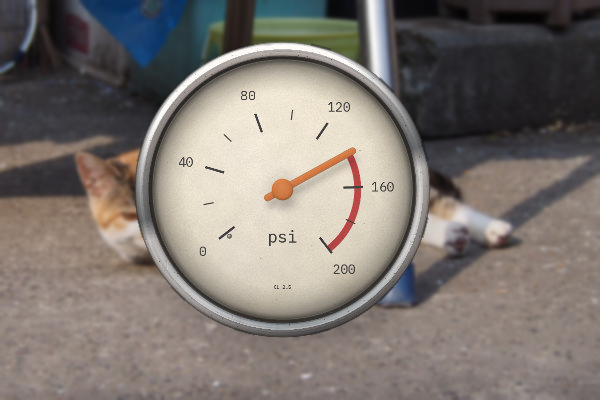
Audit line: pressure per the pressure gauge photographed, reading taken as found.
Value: 140 psi
